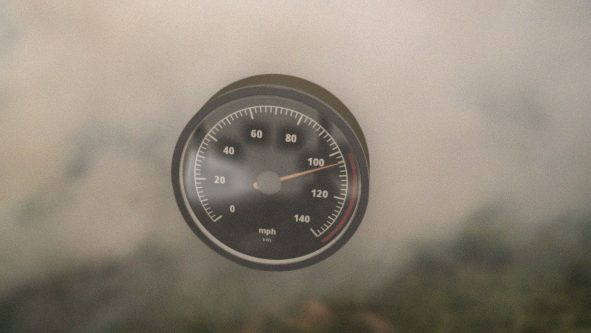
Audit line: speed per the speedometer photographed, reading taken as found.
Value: 104 mph
